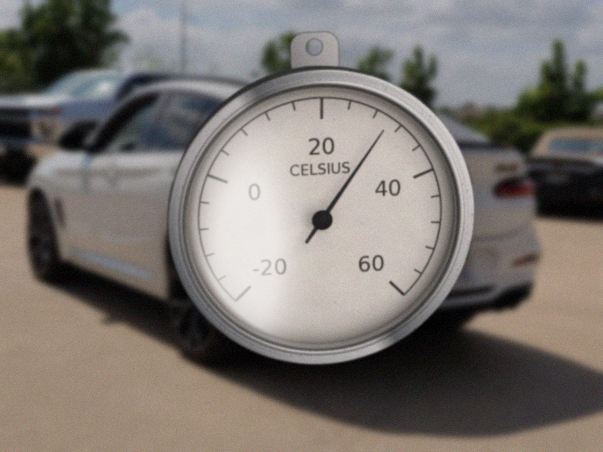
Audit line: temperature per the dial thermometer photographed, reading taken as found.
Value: 30 °C
